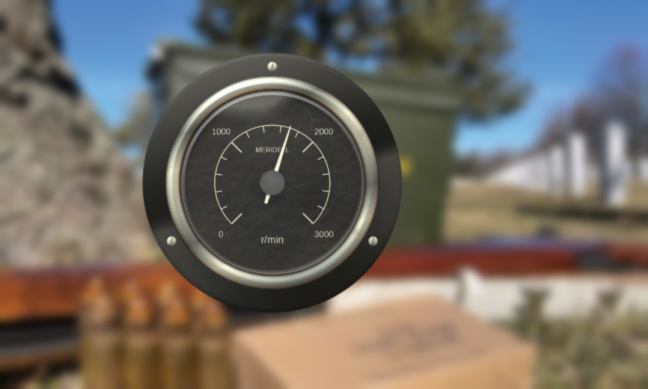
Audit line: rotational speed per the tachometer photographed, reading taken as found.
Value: 1700 rpm
